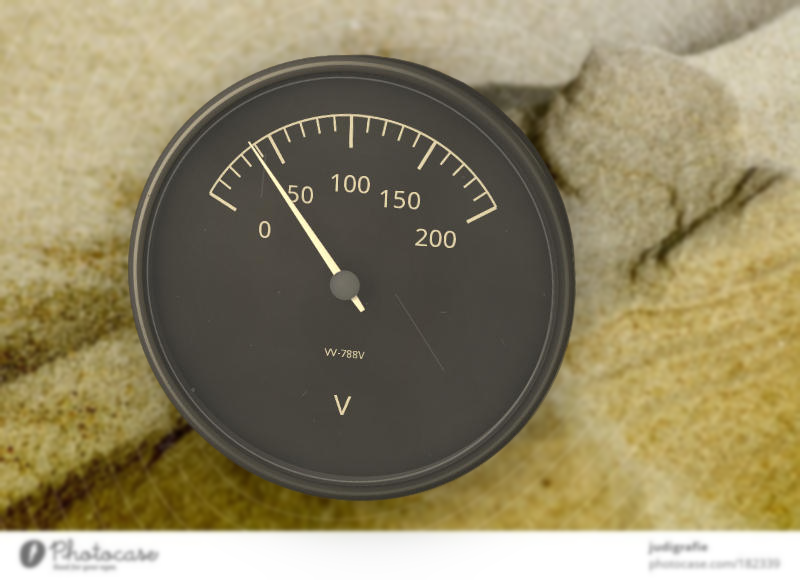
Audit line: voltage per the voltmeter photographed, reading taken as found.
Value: 40 V
